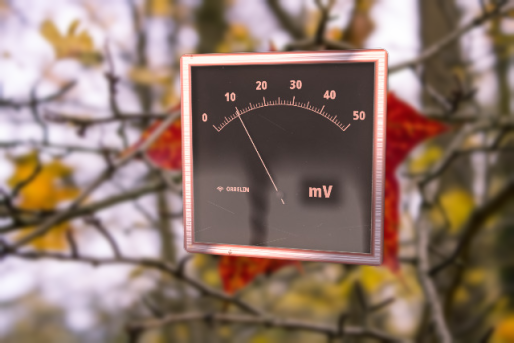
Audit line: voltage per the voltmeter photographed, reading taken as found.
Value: 10 mV
